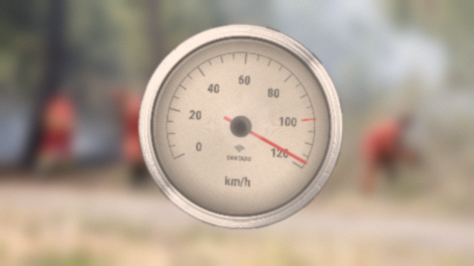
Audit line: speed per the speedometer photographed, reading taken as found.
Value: 117.5 km/h
